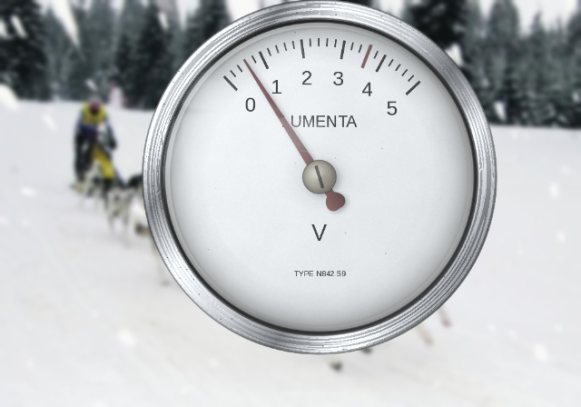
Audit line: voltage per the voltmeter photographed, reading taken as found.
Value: 0.6 V
